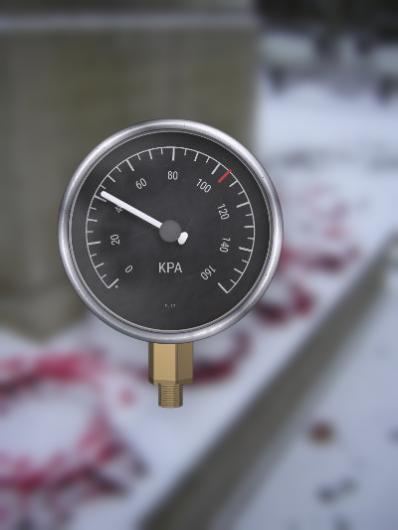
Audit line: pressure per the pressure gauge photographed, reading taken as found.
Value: 42.5 kPa
